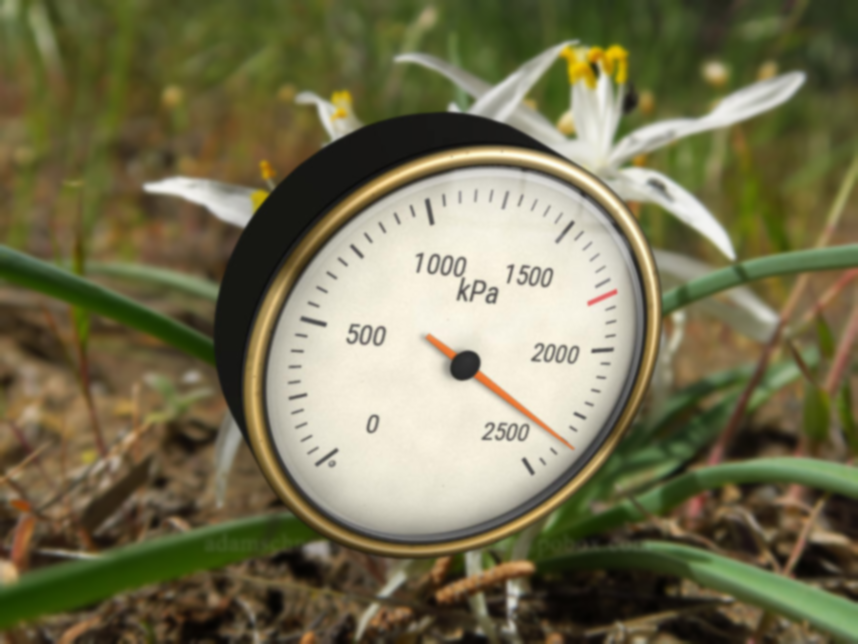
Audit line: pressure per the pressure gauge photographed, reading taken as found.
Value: 2350 kPa
